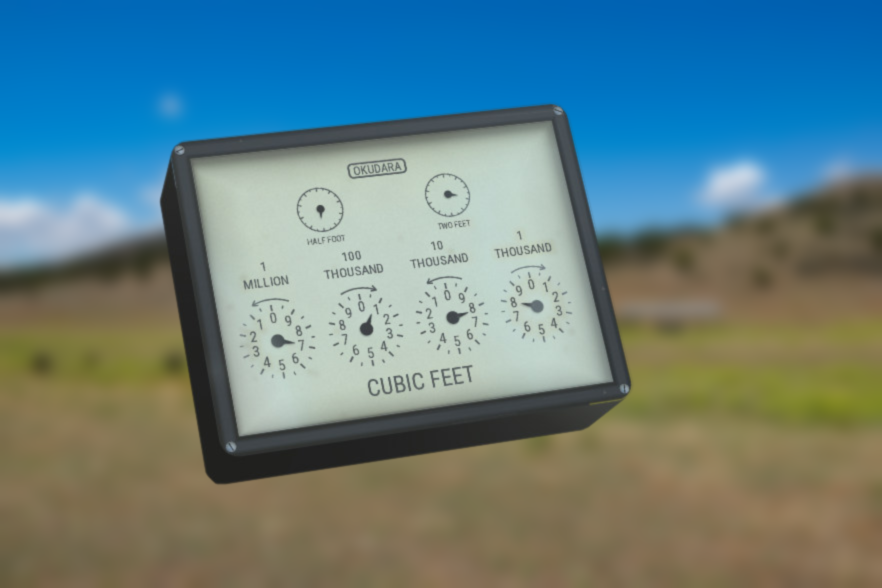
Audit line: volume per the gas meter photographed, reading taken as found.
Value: 707800 ft³
